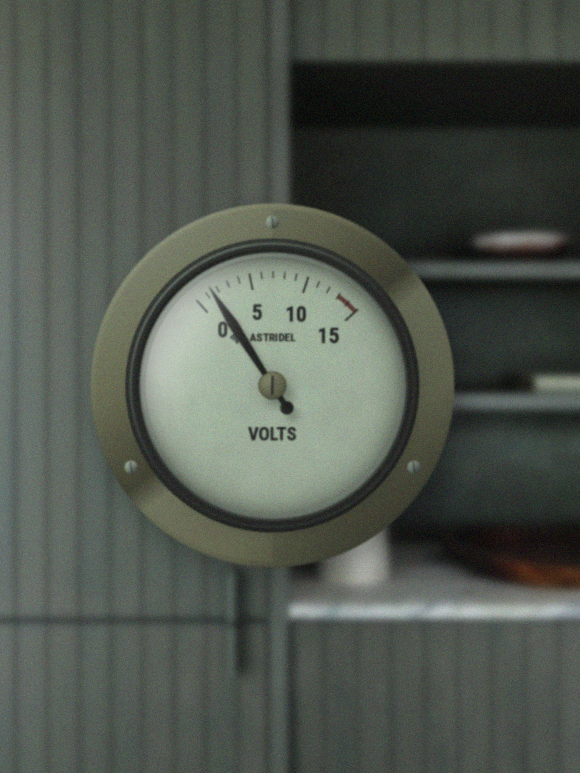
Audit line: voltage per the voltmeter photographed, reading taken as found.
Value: 1.5 V
